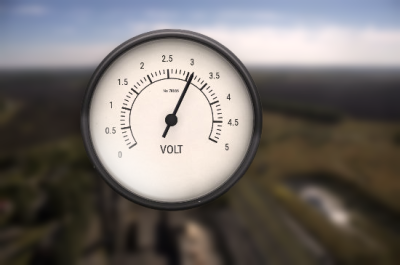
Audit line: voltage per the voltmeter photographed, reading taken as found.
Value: 3.1 V
